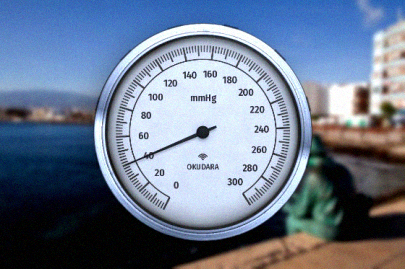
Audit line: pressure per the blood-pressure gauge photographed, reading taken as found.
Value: 40 mmHg
